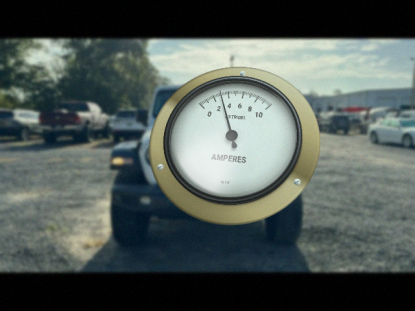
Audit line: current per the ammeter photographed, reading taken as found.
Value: 3 A
